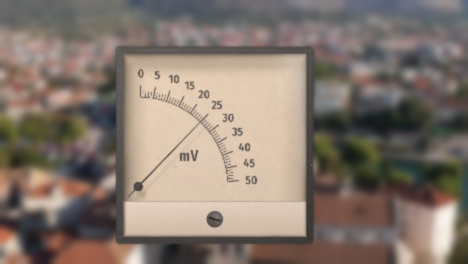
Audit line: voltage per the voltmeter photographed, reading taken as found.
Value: 25 mV
